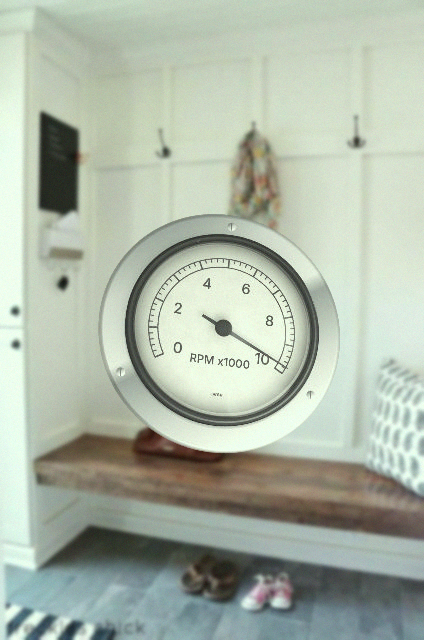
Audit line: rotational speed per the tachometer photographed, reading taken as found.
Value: 9800 rpm
